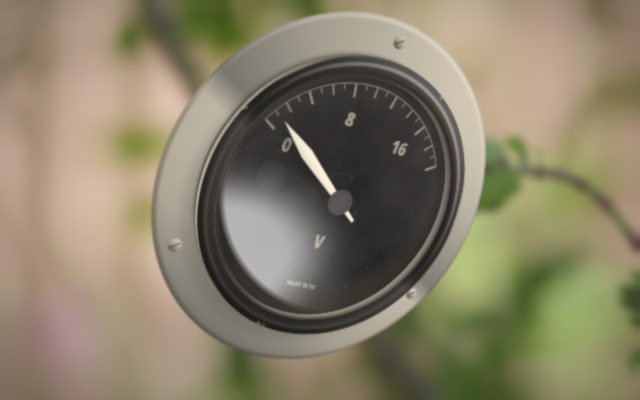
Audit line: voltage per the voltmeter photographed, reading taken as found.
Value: 1 V
